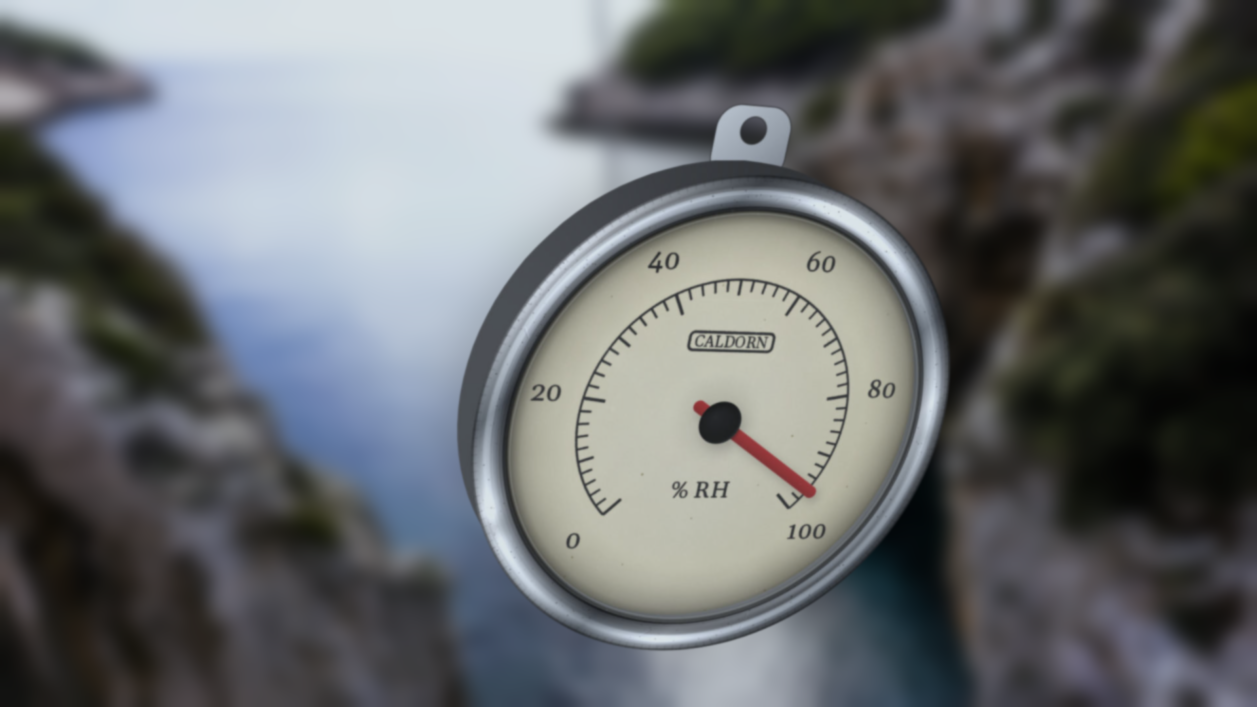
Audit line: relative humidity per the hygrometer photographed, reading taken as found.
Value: 96 %
